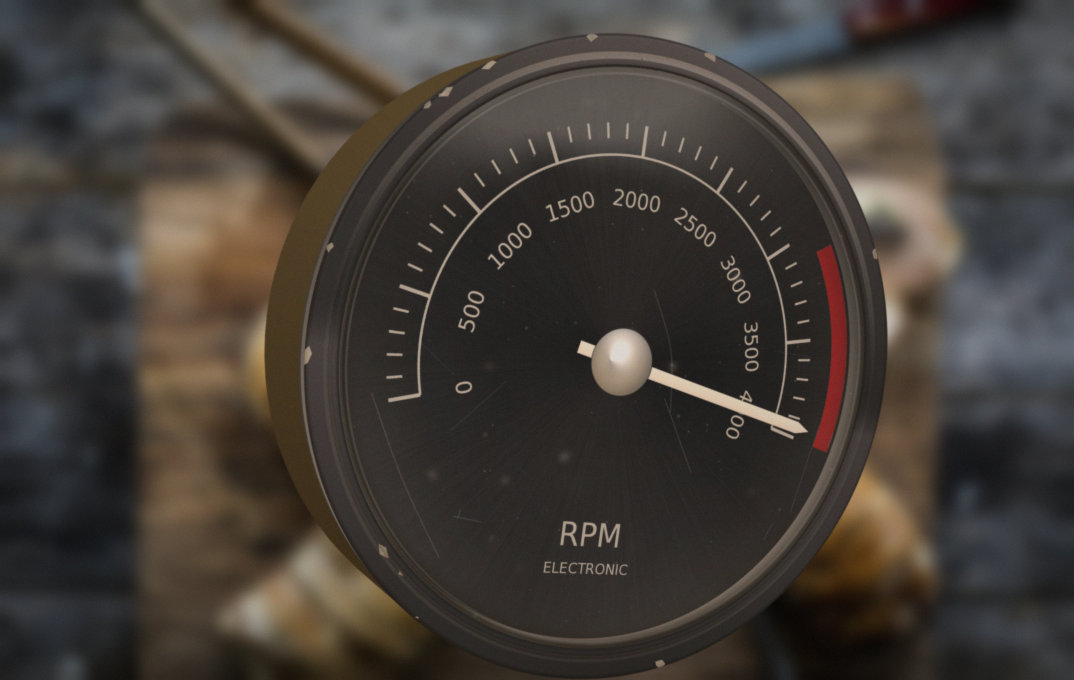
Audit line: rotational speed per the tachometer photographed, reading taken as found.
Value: 3950 rpm
